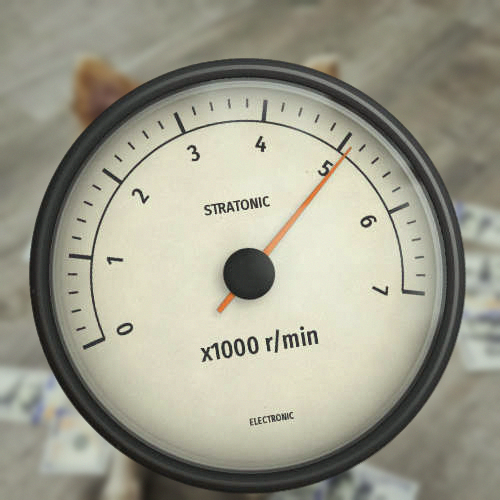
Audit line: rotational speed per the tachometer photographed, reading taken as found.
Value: 5100 rpm
